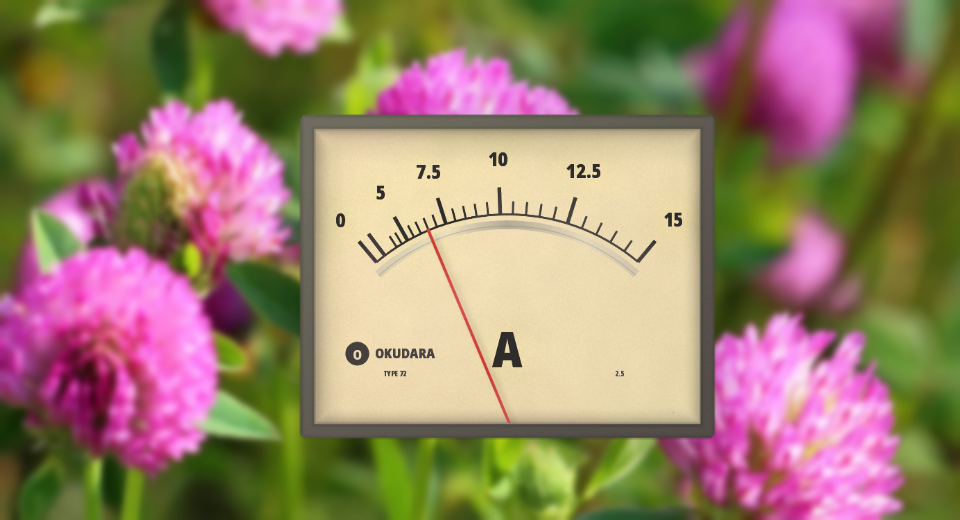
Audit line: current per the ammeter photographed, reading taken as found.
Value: 6.5 A
